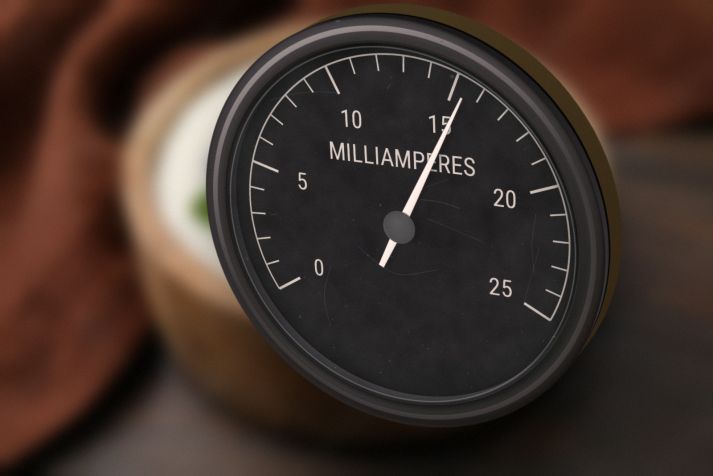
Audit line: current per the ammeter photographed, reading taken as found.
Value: 15.5 mA
